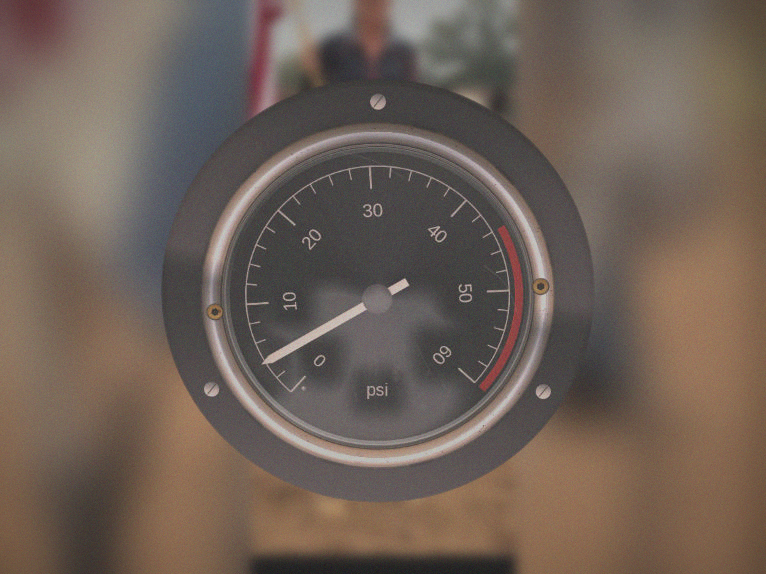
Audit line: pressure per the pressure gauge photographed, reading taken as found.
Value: 4 psi
